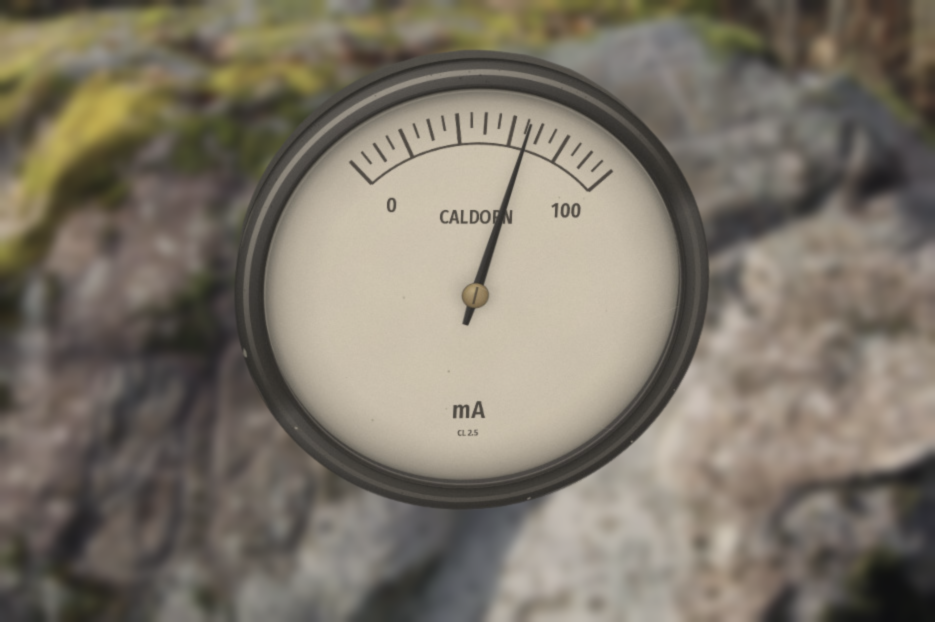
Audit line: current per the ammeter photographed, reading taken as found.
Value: 65 mA
